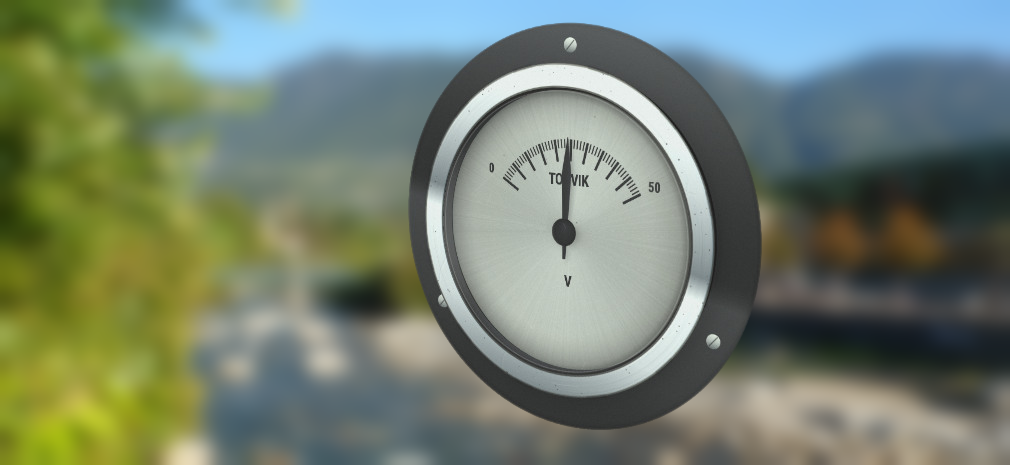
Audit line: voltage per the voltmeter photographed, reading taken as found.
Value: 25 V
